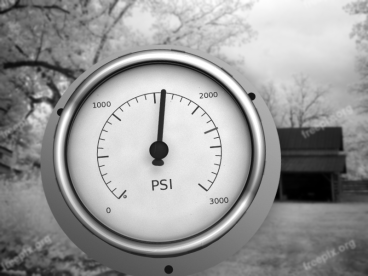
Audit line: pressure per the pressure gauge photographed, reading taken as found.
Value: 1600 psi
